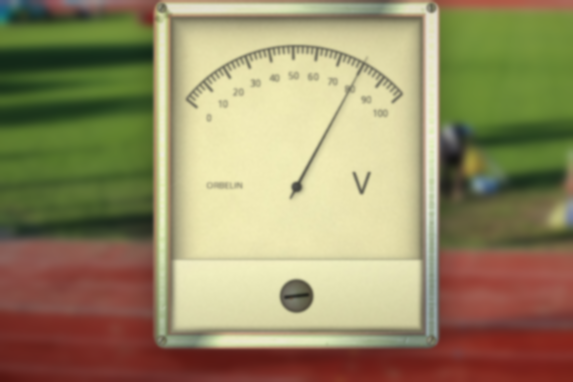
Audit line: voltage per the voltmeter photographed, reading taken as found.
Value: 80 V
